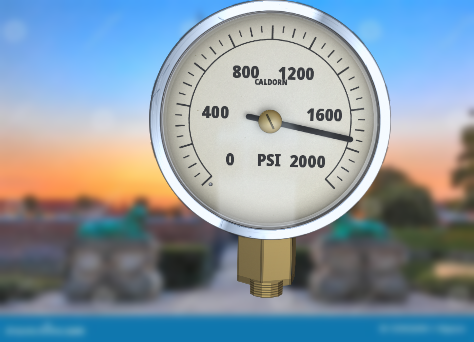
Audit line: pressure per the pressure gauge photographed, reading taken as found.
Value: 1750 psi
